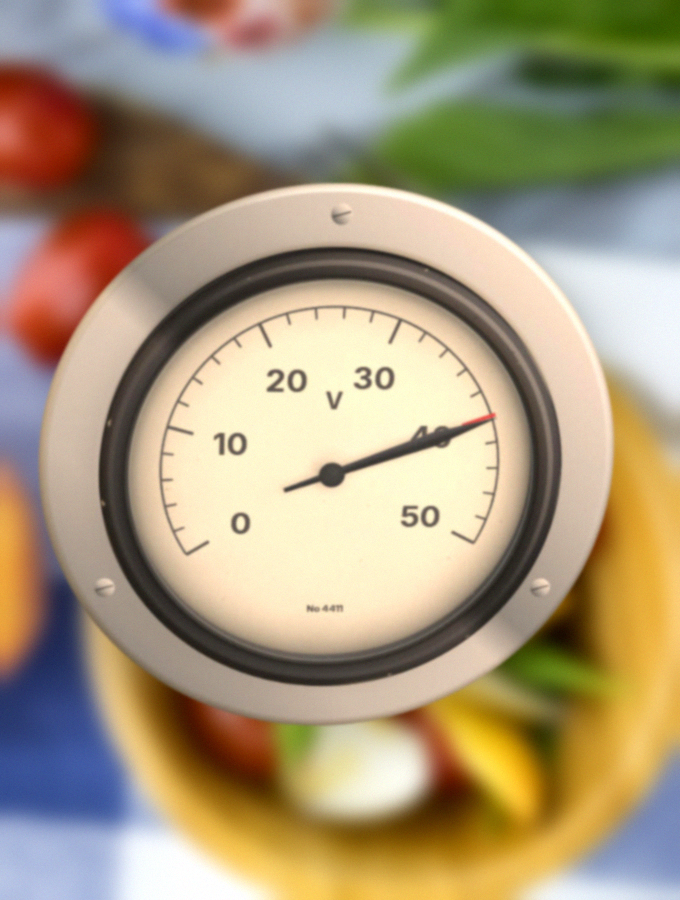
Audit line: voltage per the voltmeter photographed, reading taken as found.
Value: 40 V
